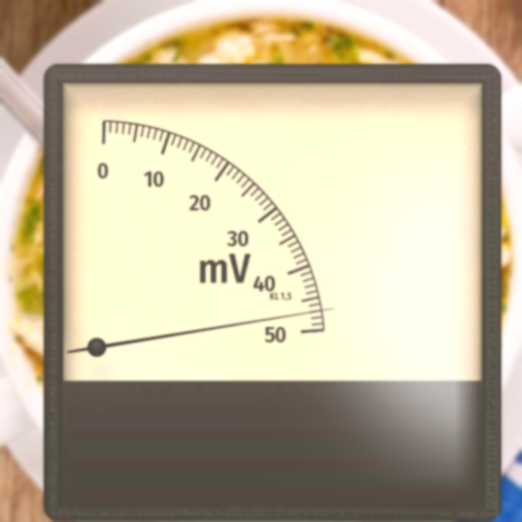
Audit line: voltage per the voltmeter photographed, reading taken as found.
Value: 47 mV
